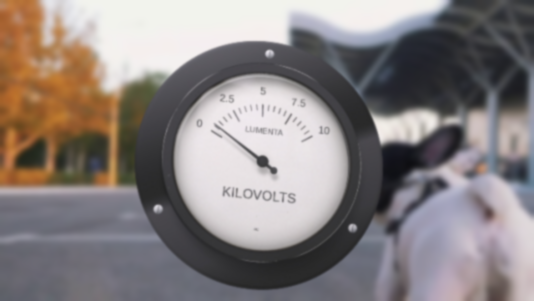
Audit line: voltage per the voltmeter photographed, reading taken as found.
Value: 0.5 kV
